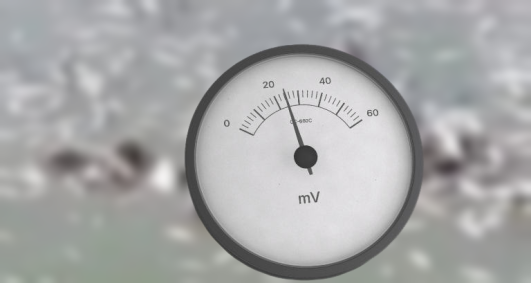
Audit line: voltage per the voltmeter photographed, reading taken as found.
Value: 24 mV
